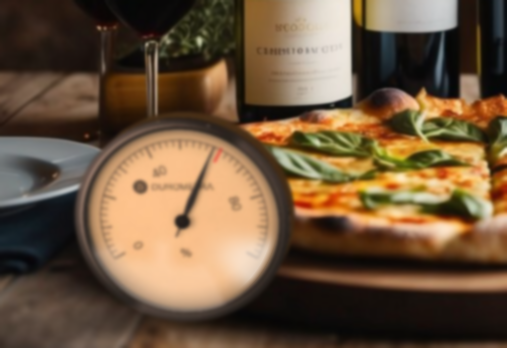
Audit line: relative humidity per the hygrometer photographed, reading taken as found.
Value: 60 %
